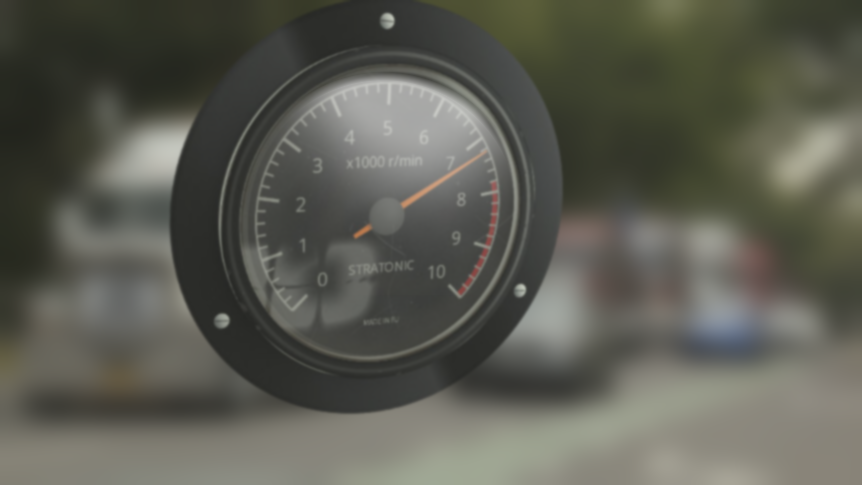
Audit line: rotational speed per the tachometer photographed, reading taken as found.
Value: 7200 rpm
